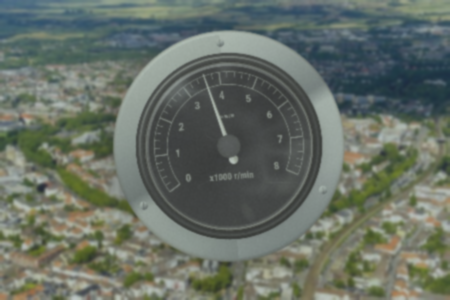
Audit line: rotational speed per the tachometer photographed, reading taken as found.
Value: 3600 rpm
